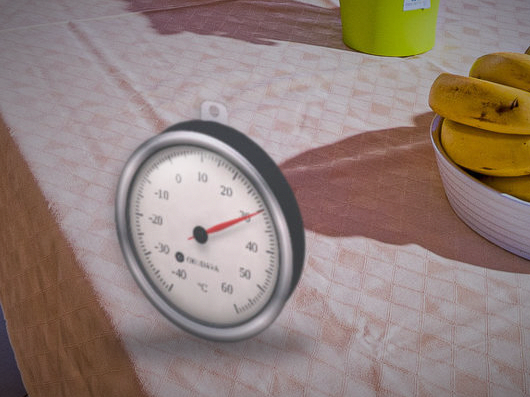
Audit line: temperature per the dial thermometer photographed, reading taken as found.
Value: 30 °C
